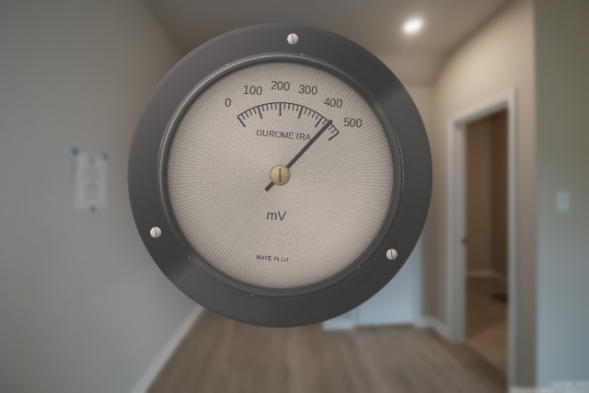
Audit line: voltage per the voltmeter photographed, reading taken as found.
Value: 440 mV
